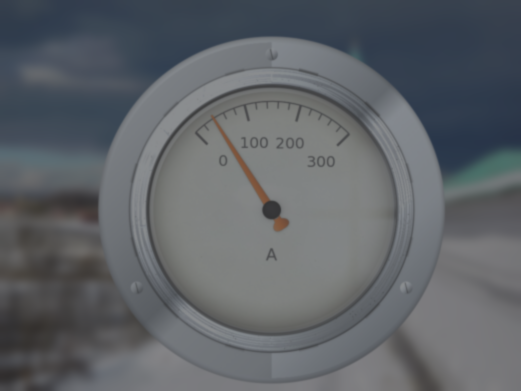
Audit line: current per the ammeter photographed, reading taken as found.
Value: 40 A
